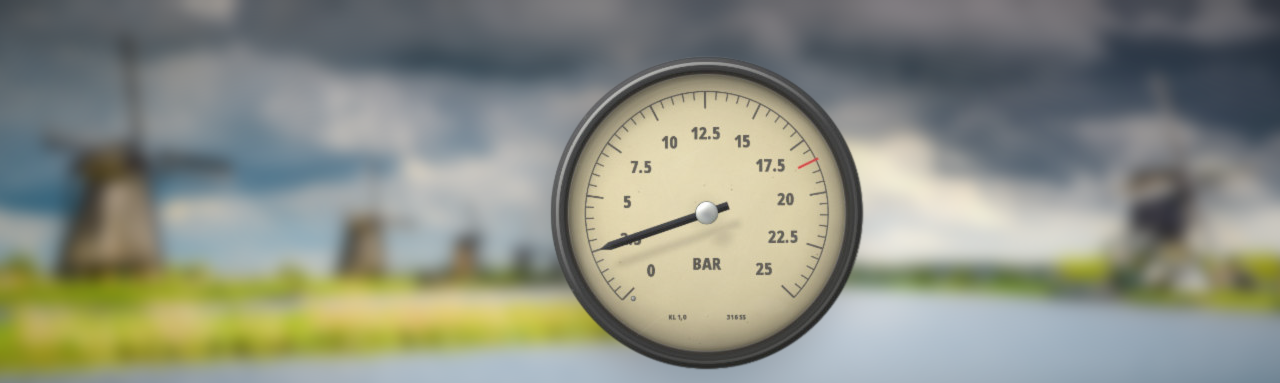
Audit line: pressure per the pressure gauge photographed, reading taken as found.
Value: 2.5 bar
